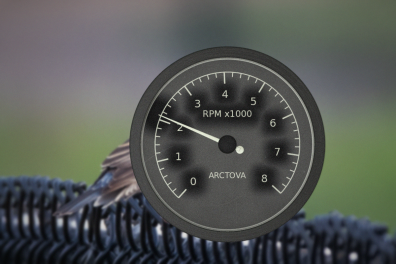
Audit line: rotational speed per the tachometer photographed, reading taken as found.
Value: 2100 rpm
